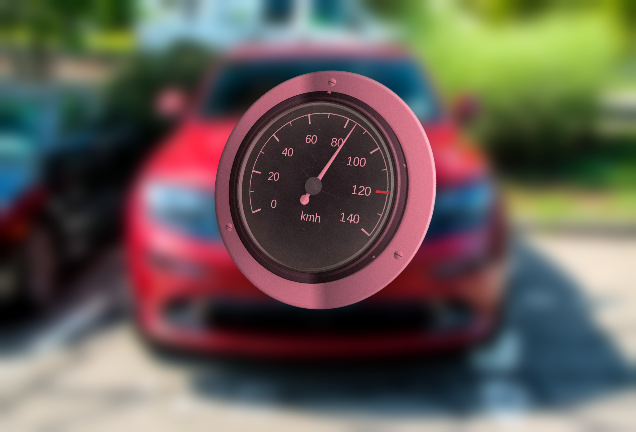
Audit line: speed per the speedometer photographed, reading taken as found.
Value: 85 km/h
